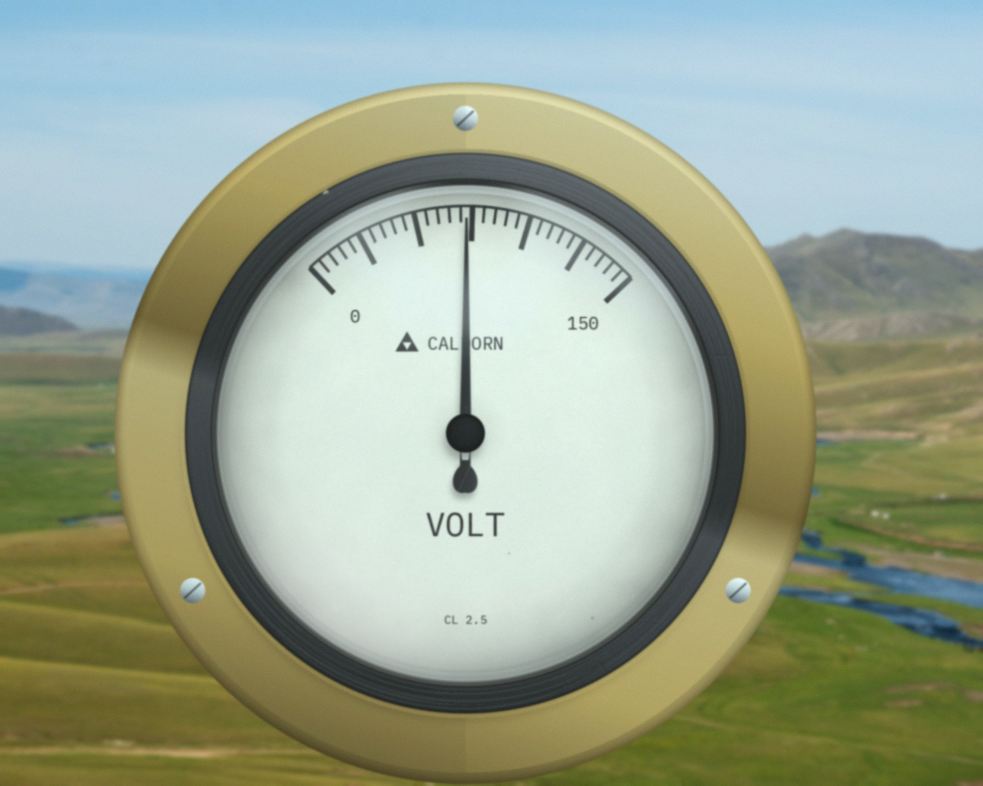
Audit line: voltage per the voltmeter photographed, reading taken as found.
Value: 72.5 V
